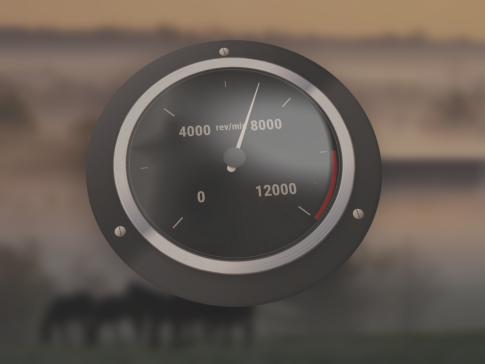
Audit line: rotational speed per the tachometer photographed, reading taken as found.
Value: 7000 rpm
